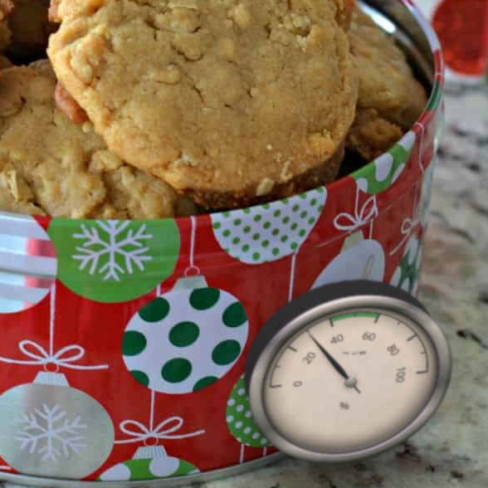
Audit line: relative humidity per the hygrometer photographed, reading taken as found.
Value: 30 %
